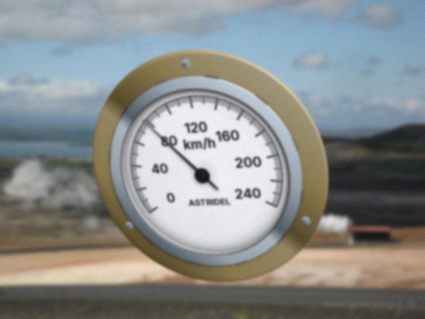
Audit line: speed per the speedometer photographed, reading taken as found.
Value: 80 km/h
